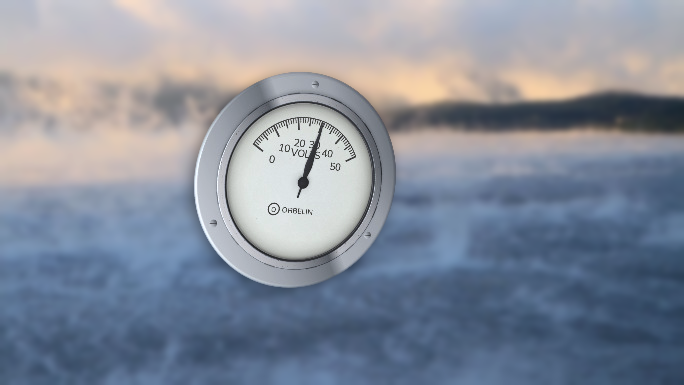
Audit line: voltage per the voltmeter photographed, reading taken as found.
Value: 30 V
